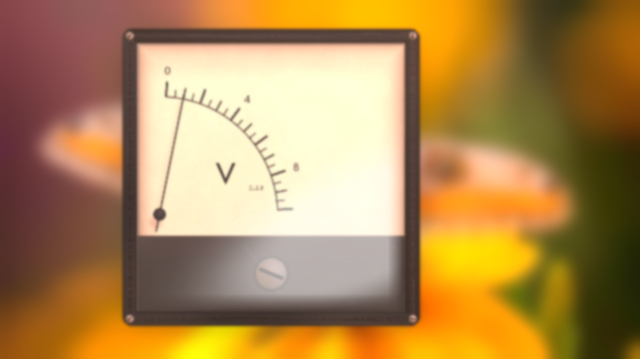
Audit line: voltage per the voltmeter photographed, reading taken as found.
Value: 1 V
